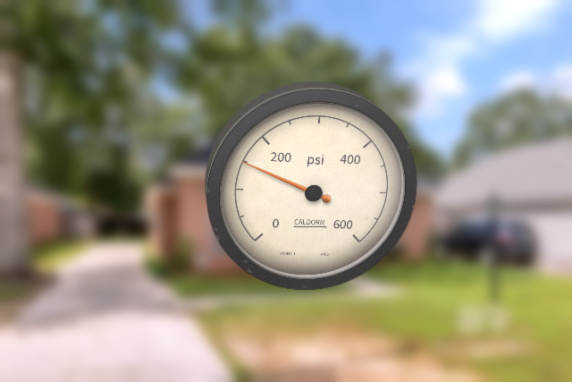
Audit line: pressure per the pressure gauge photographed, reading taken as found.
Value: 150 psi
